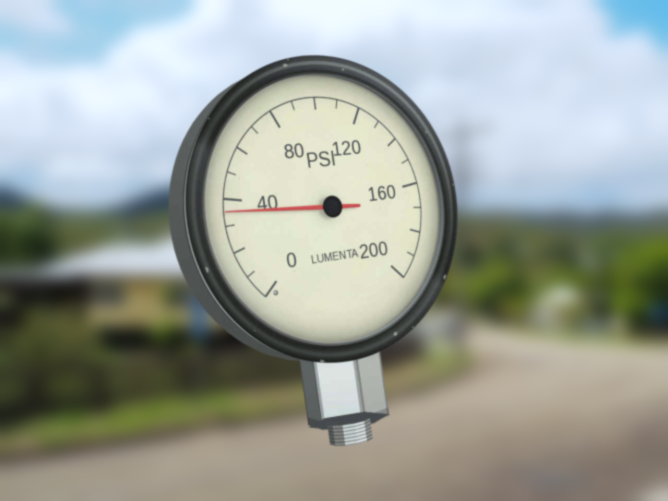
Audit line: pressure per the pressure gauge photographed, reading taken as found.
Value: 35 psi
